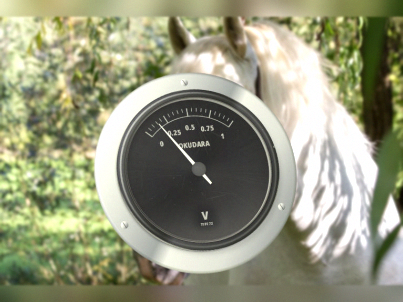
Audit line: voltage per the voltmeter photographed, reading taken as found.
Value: 0.15 V
